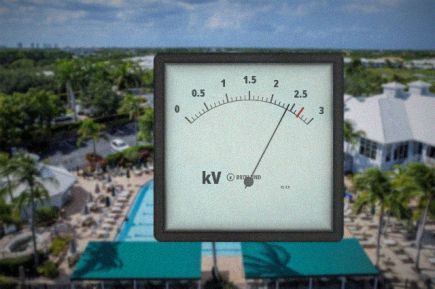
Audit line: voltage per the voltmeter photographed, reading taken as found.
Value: 2.4 kV
